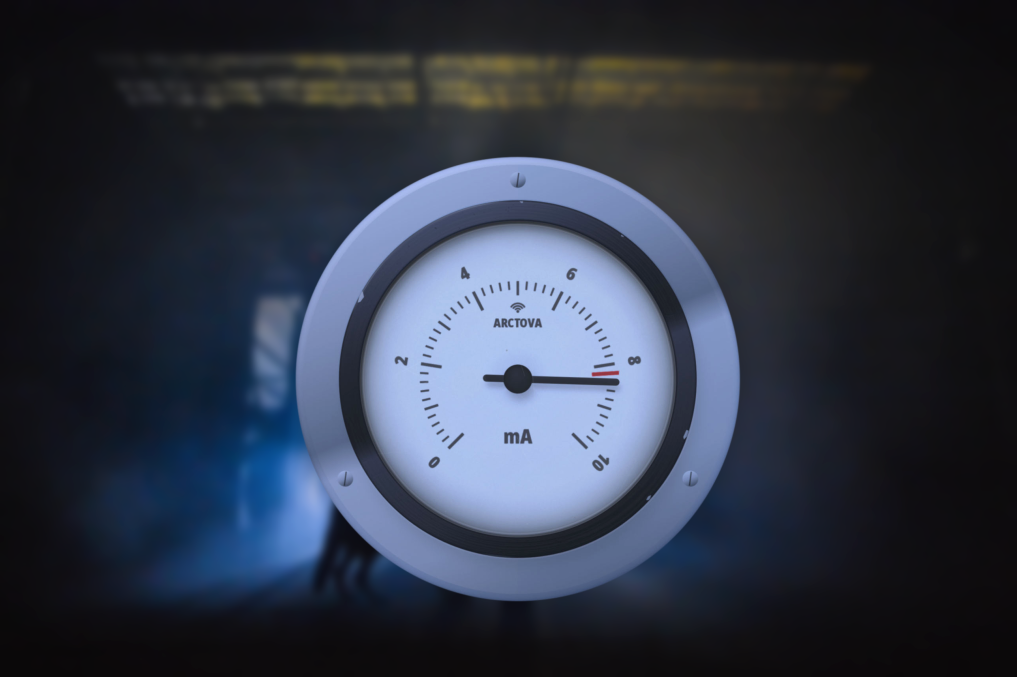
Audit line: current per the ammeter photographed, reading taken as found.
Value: 8.4 mA
